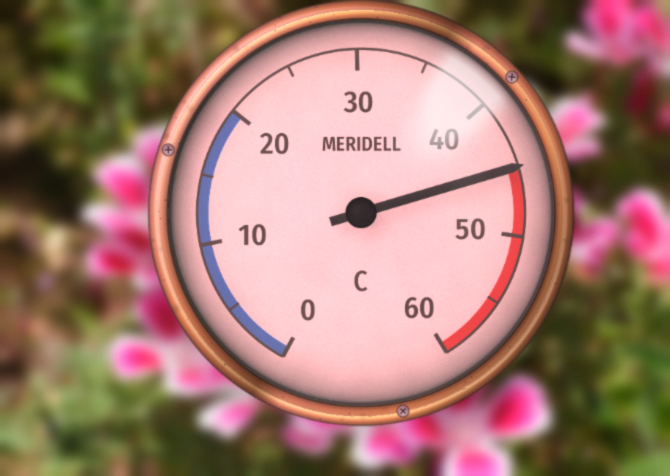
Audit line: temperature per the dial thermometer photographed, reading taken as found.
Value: 45 °C
